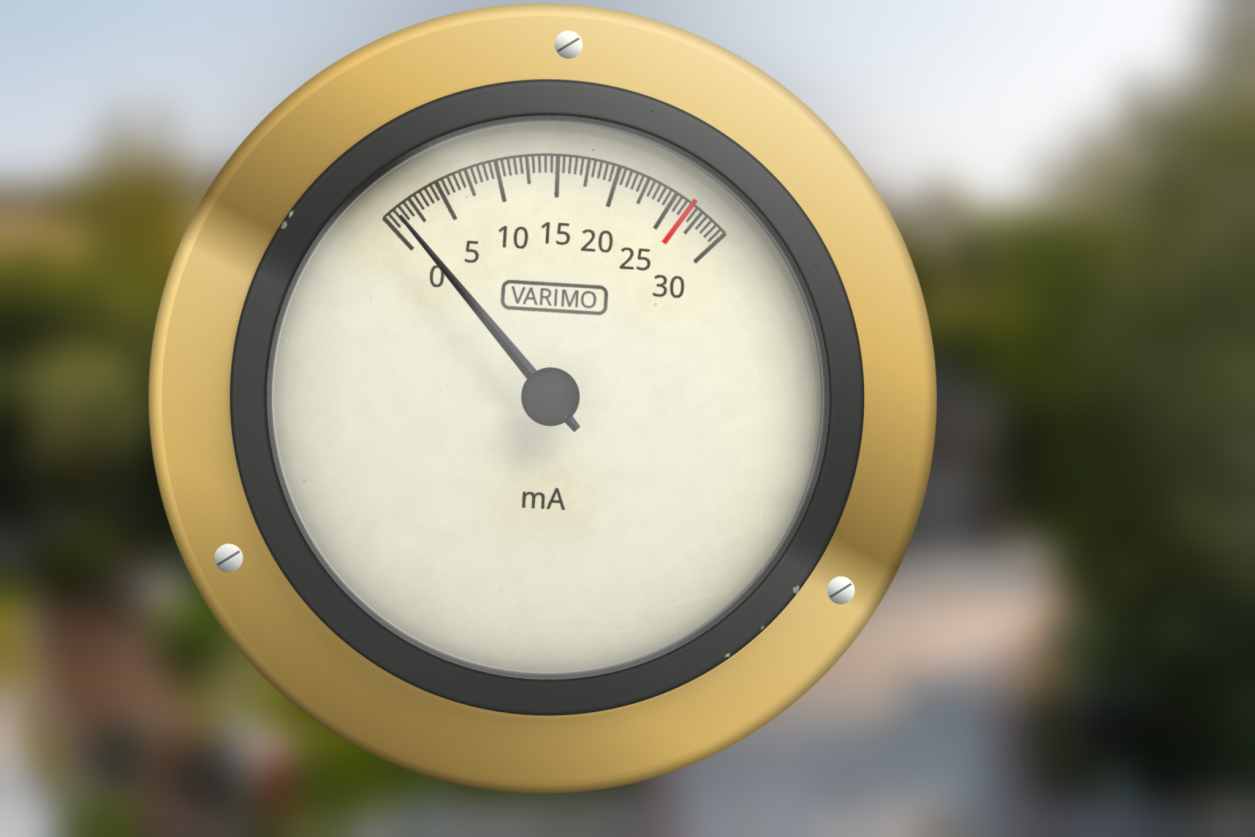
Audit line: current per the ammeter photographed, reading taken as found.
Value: 1 mA
